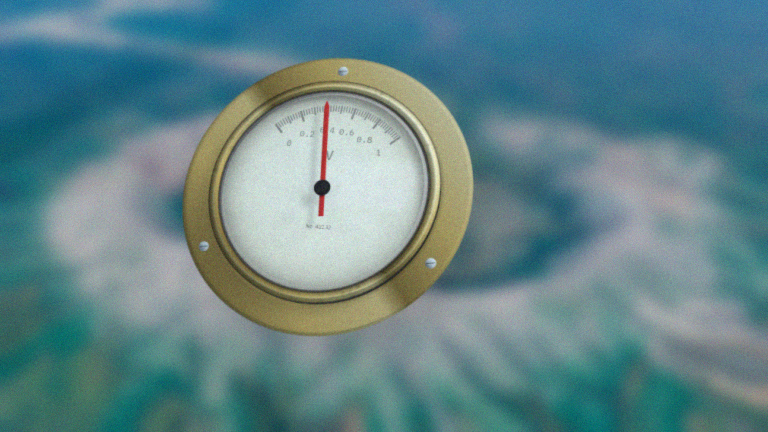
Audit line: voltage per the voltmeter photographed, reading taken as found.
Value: 0.4 V
